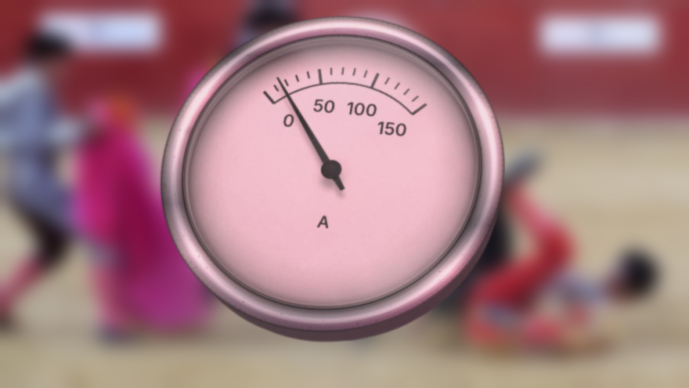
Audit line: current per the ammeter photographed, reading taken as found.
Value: 15 A
